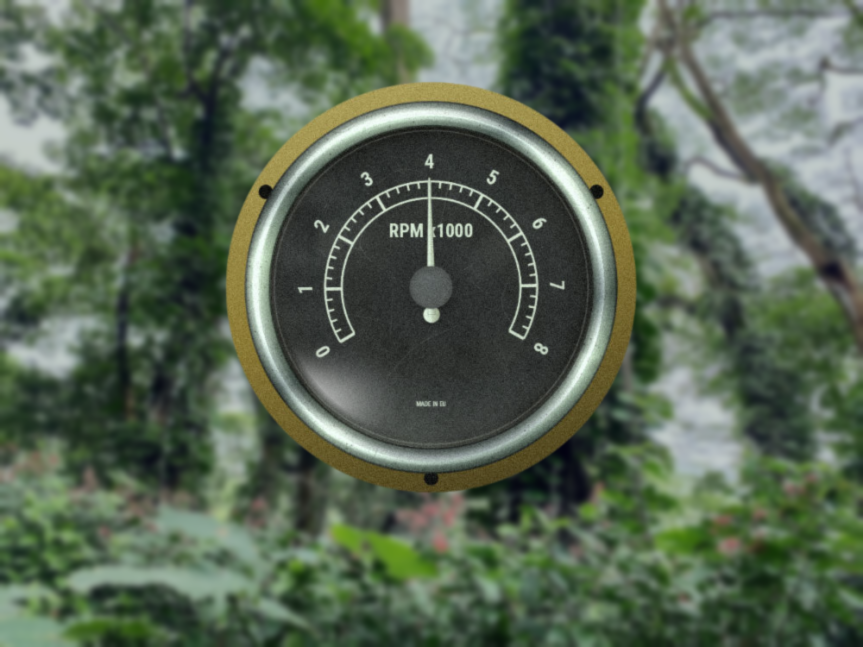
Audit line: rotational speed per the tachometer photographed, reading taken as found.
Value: 4000 rpm
